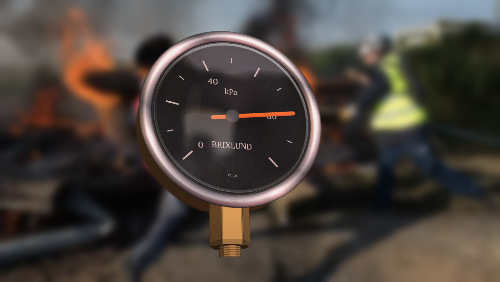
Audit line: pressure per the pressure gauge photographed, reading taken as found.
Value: 80 kPa
